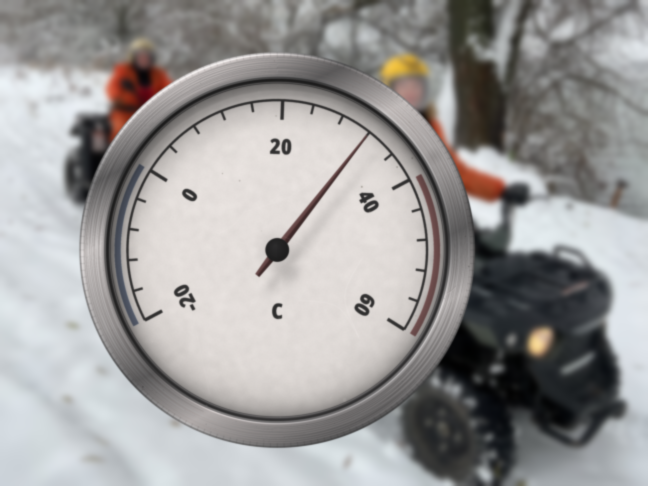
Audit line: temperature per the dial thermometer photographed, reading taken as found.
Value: 32 °C
